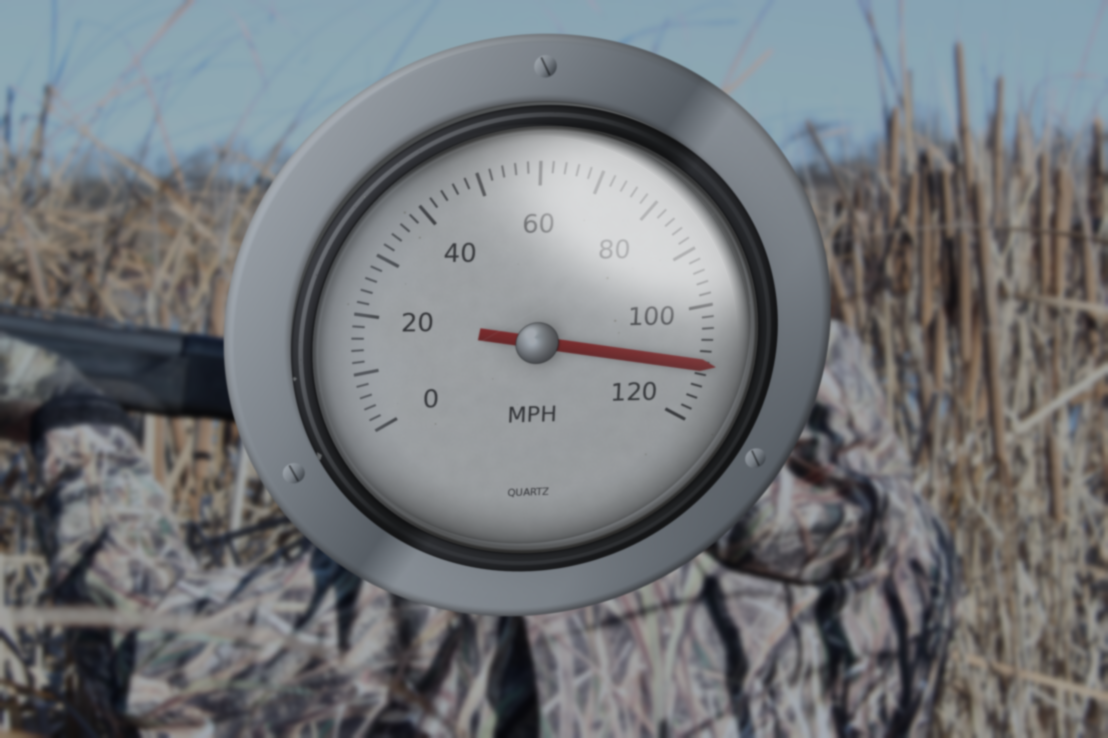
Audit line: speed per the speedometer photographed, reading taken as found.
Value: 110 mph
